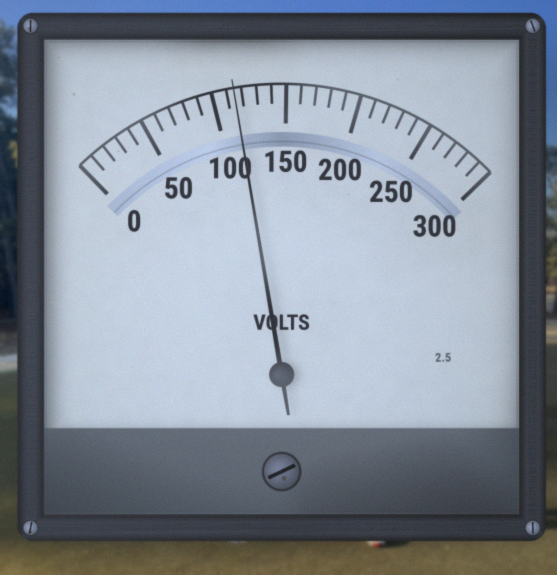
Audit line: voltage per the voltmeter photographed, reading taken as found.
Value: 115 V
